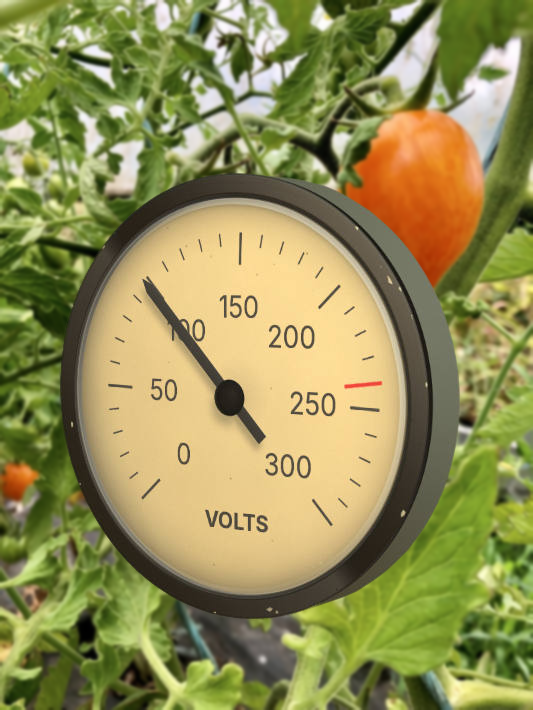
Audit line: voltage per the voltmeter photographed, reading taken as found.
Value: 100 V
